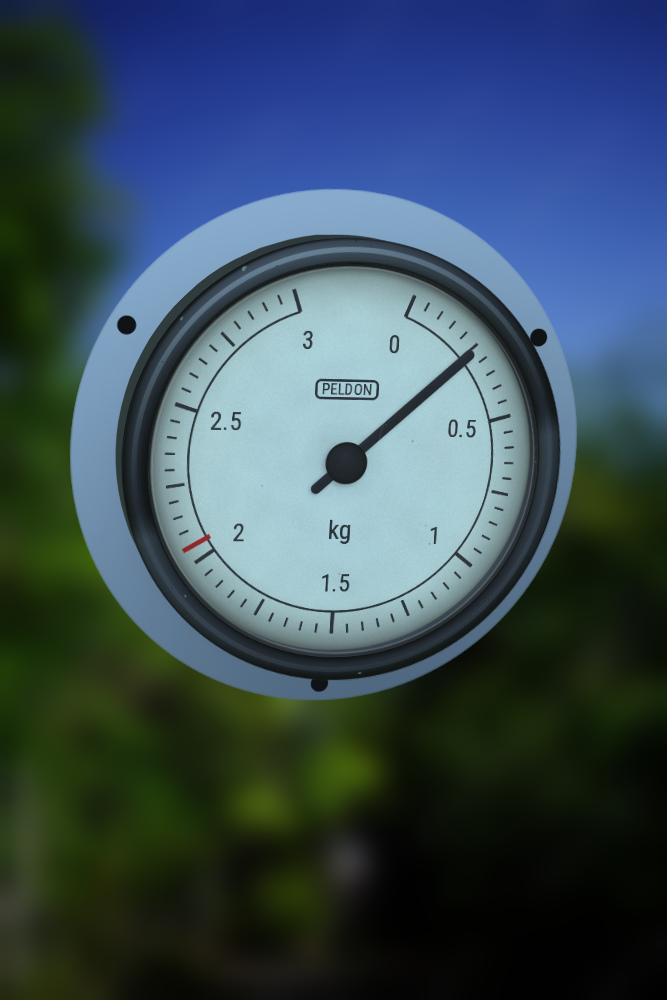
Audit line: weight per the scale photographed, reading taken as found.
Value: 0.25 kg
